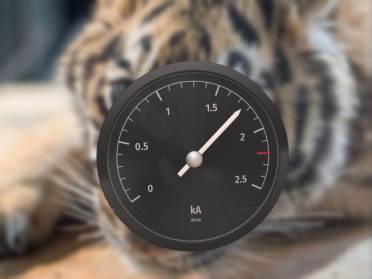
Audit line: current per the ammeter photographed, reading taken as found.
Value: 1.75 kA
